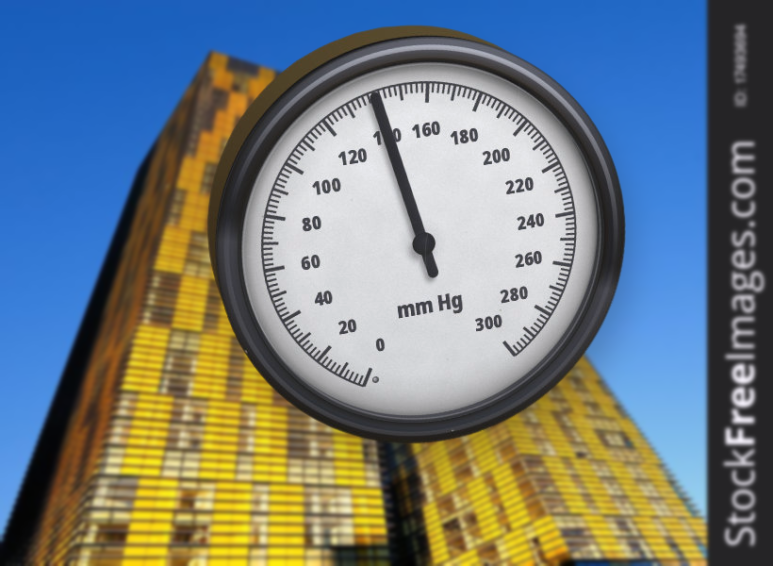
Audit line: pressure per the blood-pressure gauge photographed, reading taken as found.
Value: 140 mmHg
